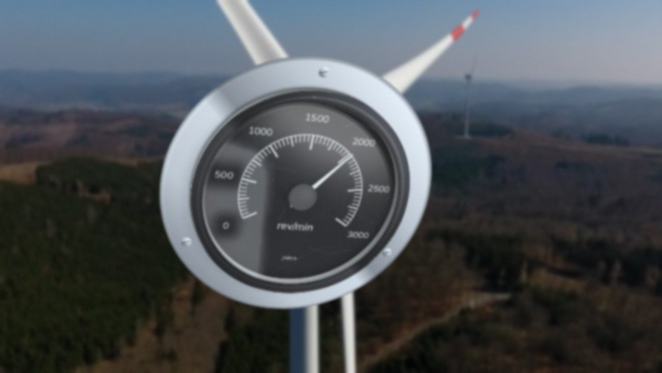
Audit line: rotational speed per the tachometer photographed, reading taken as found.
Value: 2000 rpm
